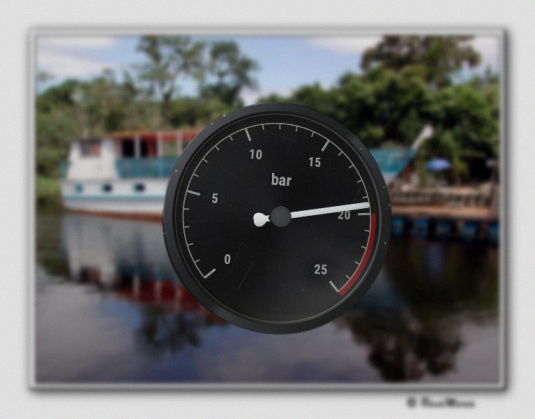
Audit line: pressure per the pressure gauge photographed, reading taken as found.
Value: 19.5 bar
